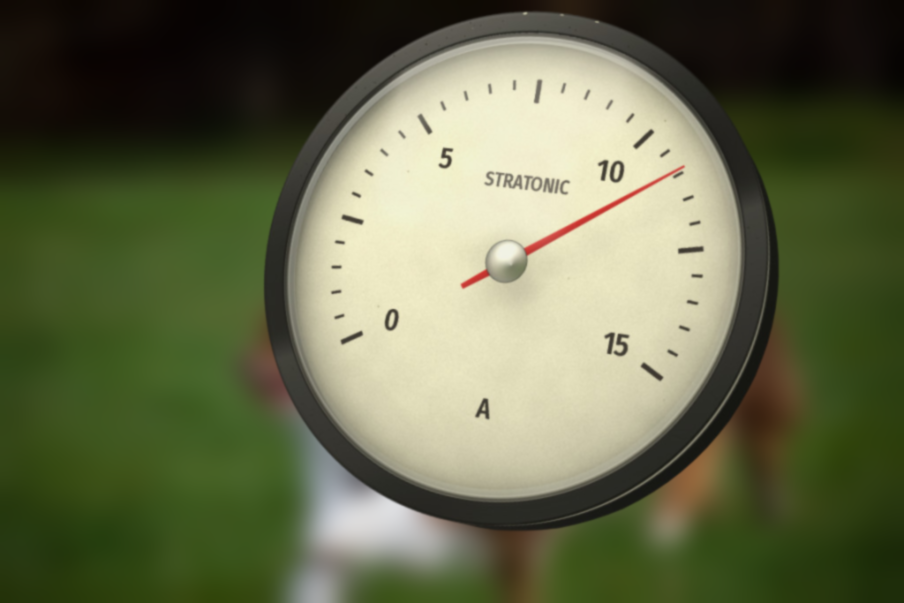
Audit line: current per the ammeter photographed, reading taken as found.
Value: 11 A
